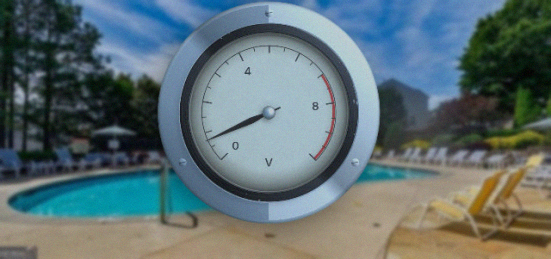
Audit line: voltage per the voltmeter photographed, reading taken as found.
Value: 0.75 V
